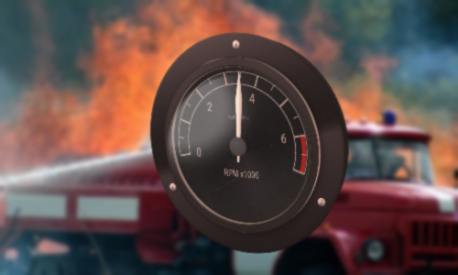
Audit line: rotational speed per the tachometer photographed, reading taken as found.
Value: 3500 rpm
